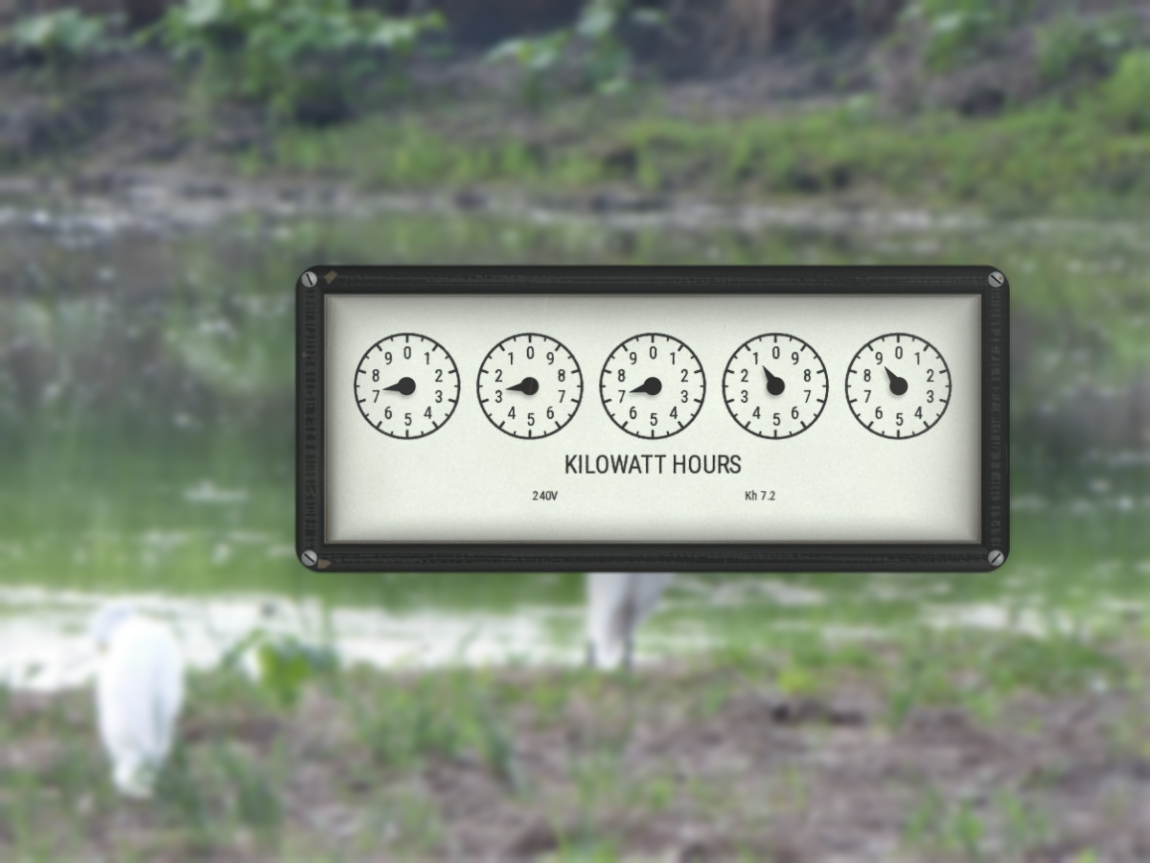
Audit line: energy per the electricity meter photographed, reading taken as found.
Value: 72709 kWh
